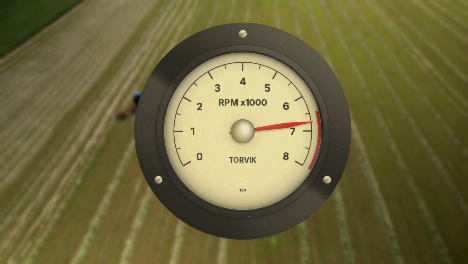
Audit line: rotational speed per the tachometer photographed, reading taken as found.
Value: 6750 rpm
